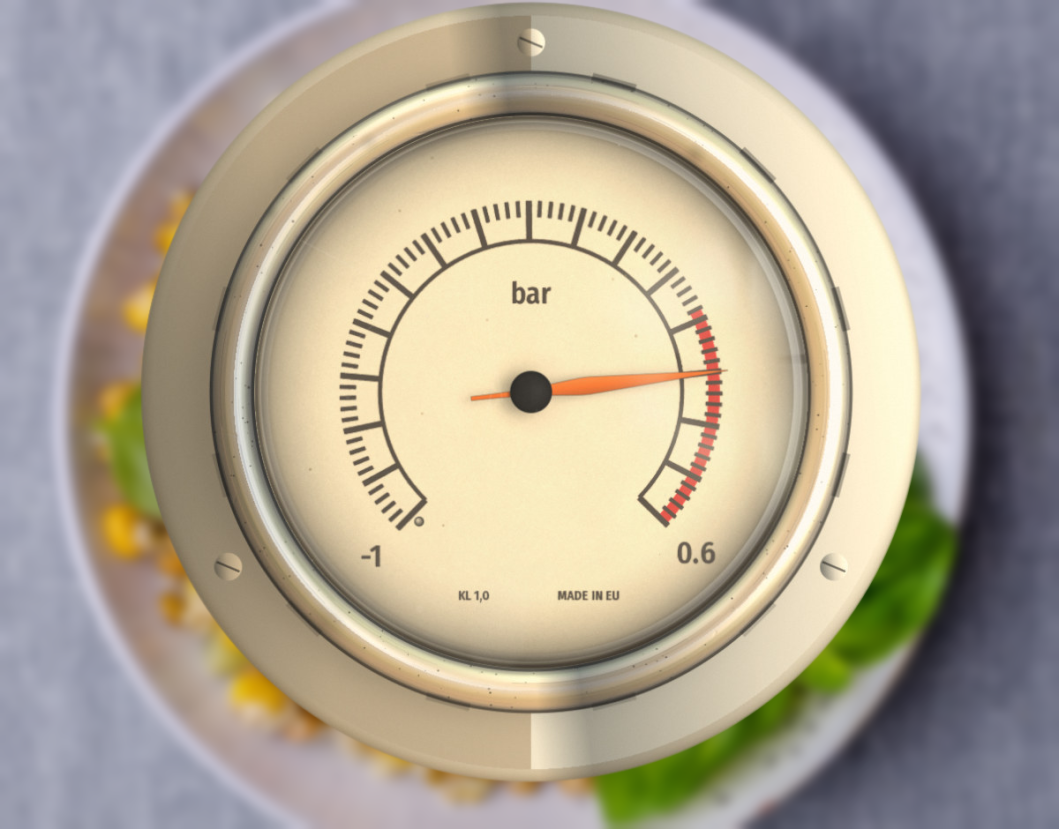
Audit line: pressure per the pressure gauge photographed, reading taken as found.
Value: 0.3 bar
